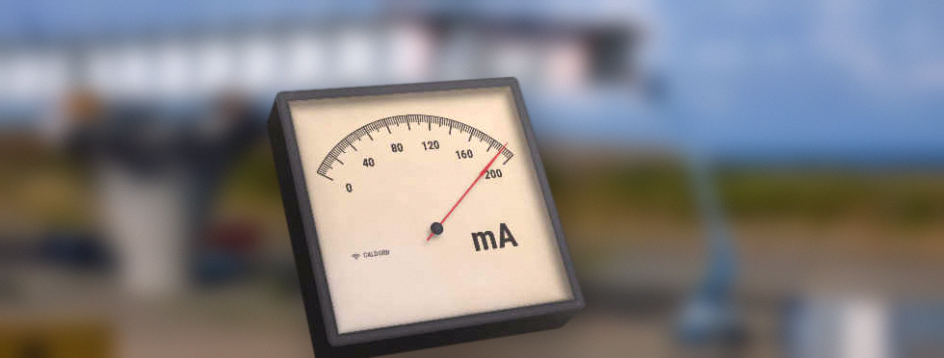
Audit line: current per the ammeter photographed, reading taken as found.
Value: 190 mA
